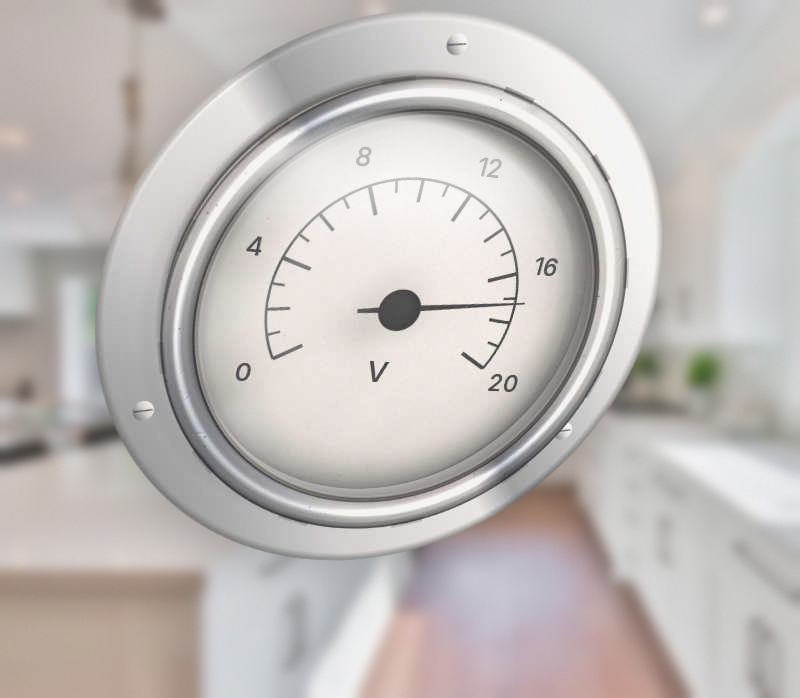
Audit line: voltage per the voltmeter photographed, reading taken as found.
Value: 17 V
